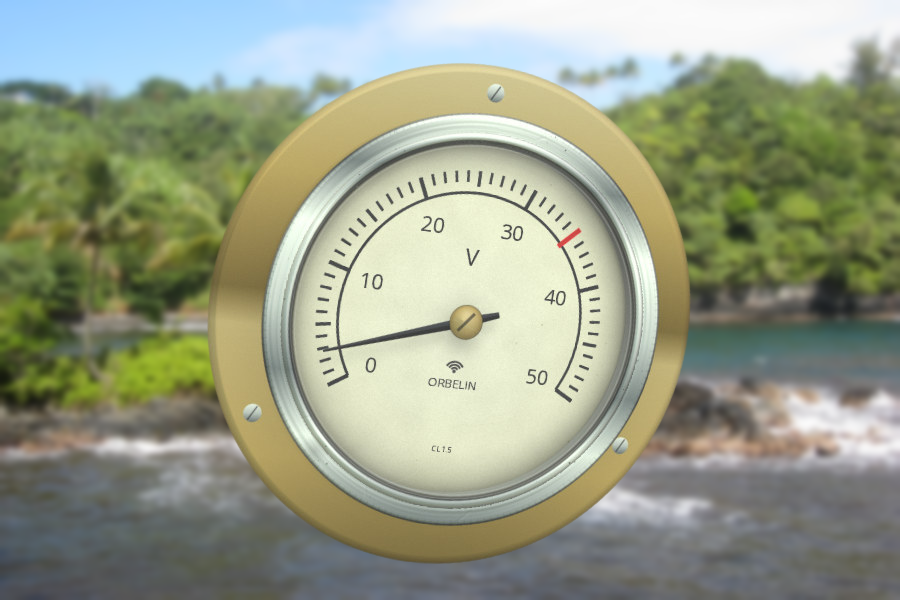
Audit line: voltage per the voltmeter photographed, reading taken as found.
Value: 3 V
